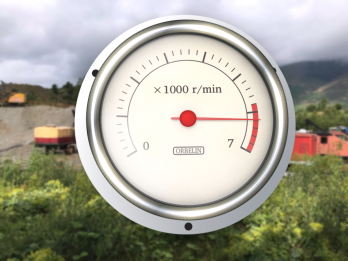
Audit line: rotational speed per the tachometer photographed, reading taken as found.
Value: 6200 rpm
